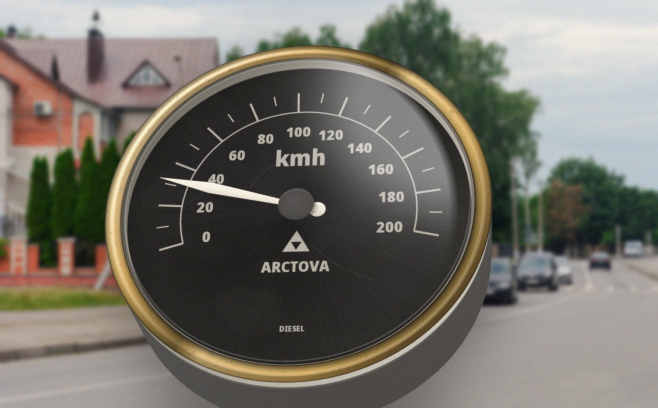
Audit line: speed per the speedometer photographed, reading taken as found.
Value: 30 km/h
